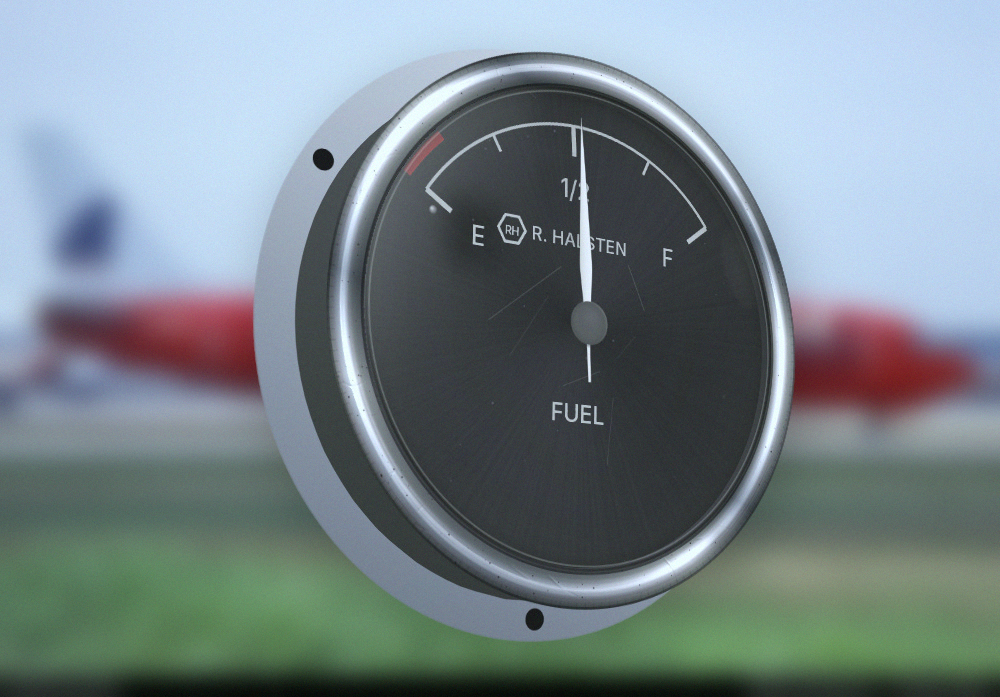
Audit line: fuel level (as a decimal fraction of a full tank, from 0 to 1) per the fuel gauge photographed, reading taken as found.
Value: 0.5
